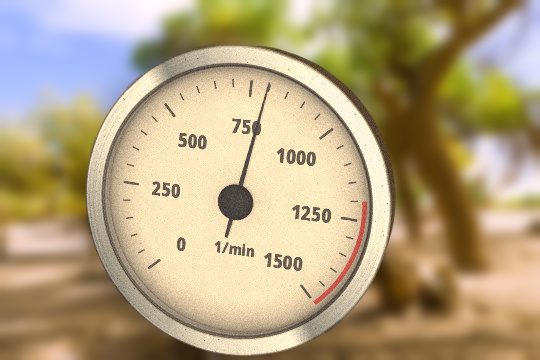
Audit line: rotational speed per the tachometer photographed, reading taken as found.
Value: 800 rpm
